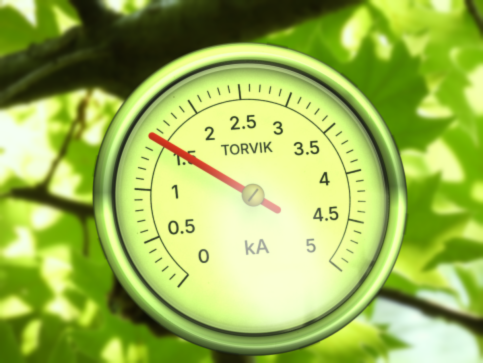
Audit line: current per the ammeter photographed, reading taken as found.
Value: 1.5 kA
